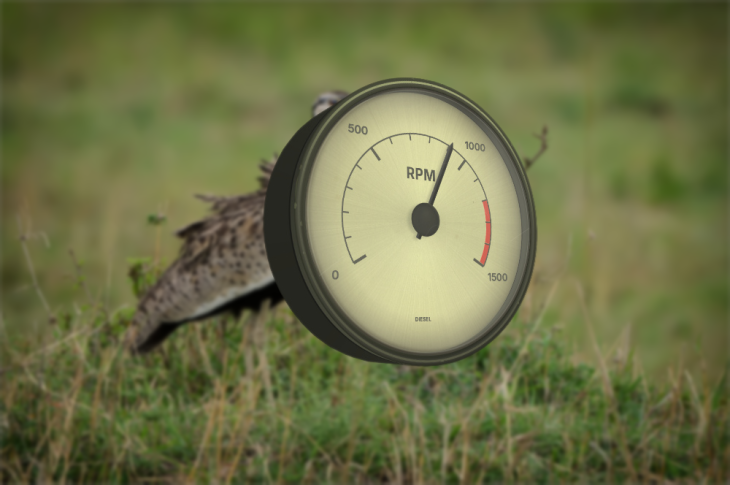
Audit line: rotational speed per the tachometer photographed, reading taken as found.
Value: 900 rpm
